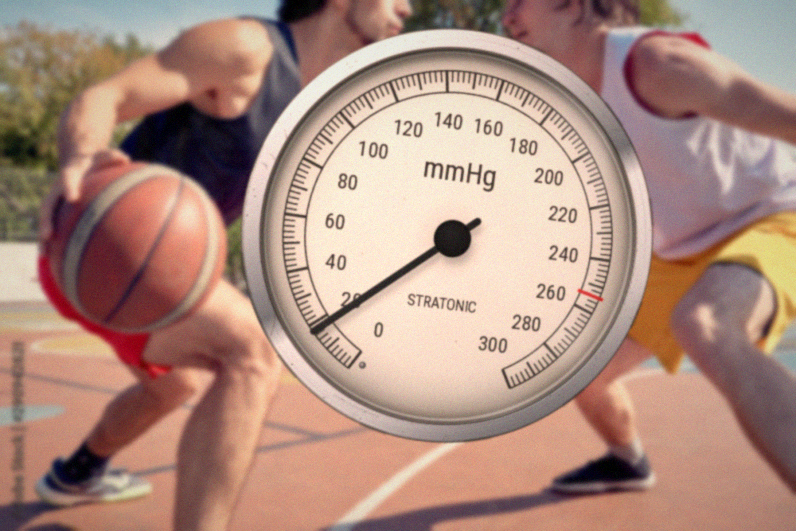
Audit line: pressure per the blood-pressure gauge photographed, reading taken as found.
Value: 18 mmHg
